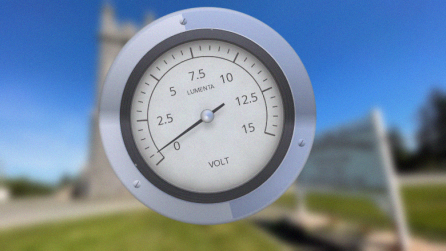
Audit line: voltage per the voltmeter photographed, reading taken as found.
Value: 0.5 V
